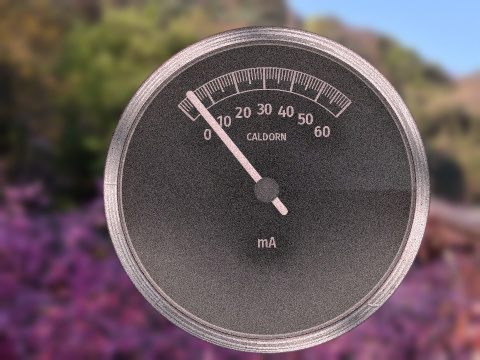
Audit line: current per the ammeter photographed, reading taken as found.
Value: 5 mA
